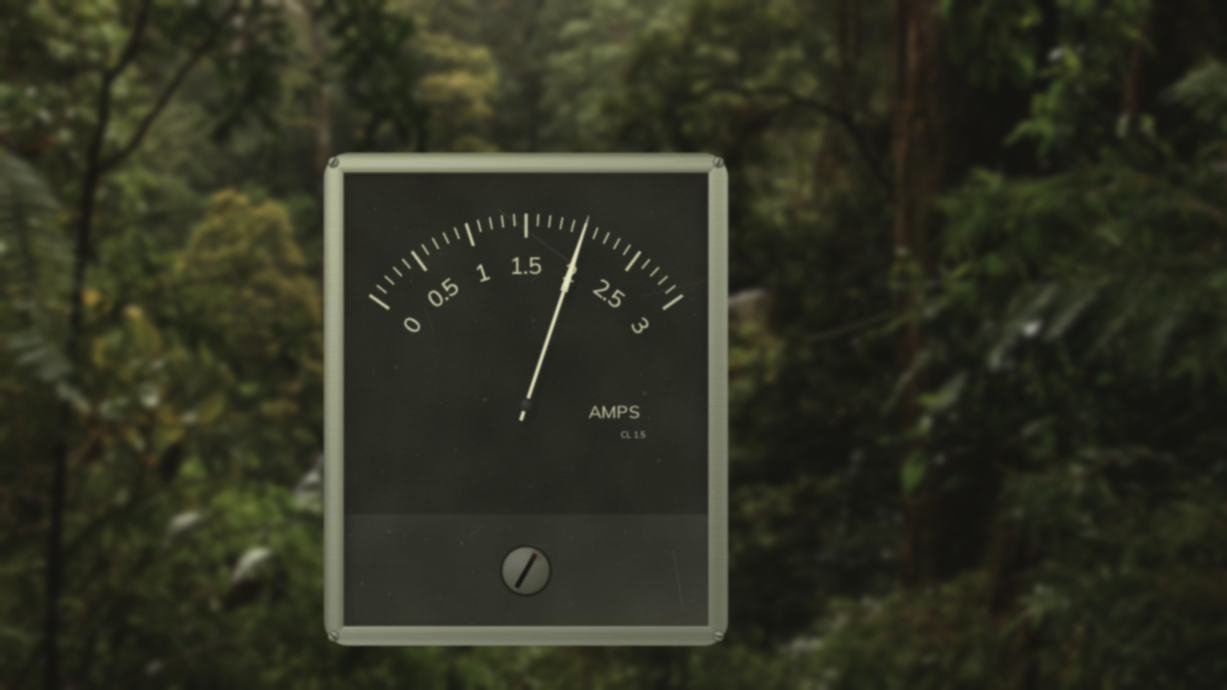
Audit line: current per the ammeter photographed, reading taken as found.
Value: 2 A
